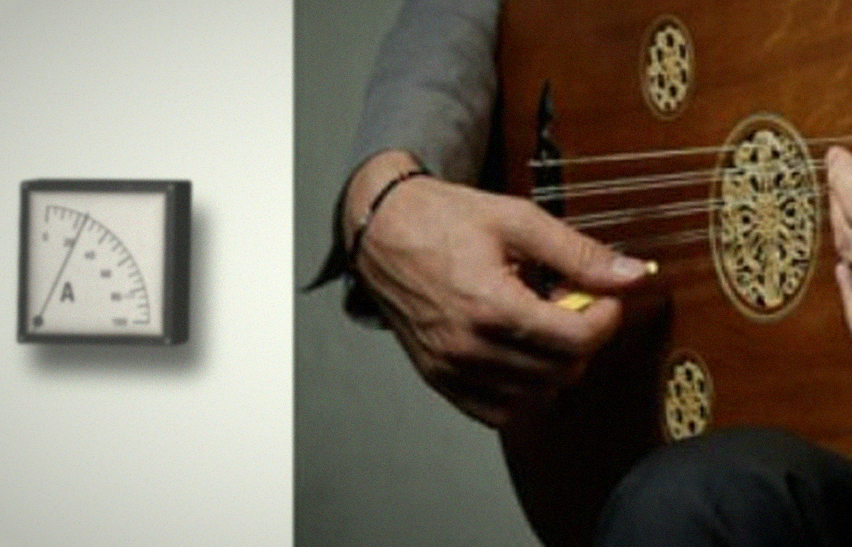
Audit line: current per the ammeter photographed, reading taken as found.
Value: 25 A
